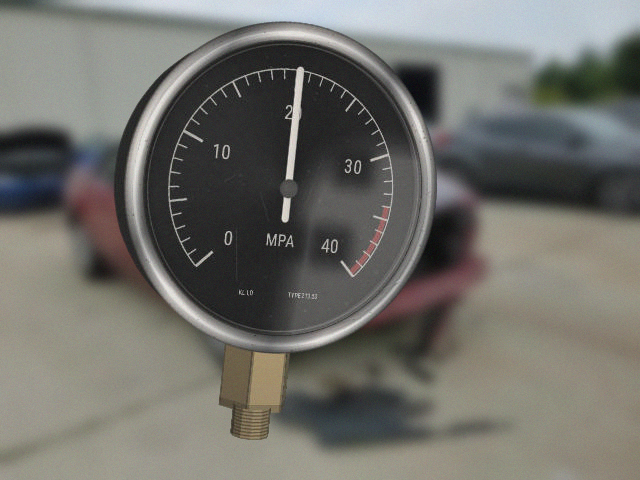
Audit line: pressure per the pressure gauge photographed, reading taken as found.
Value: 20 MPa
